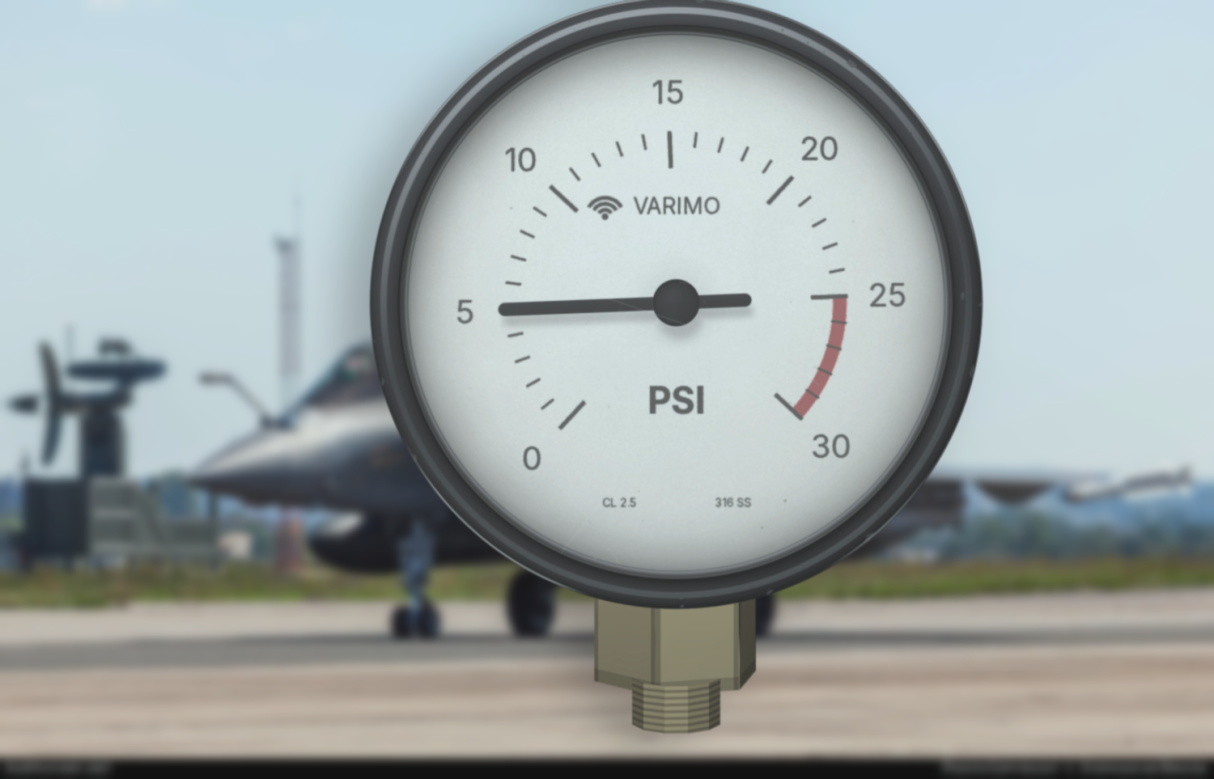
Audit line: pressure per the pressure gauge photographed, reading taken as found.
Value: 5 psi
